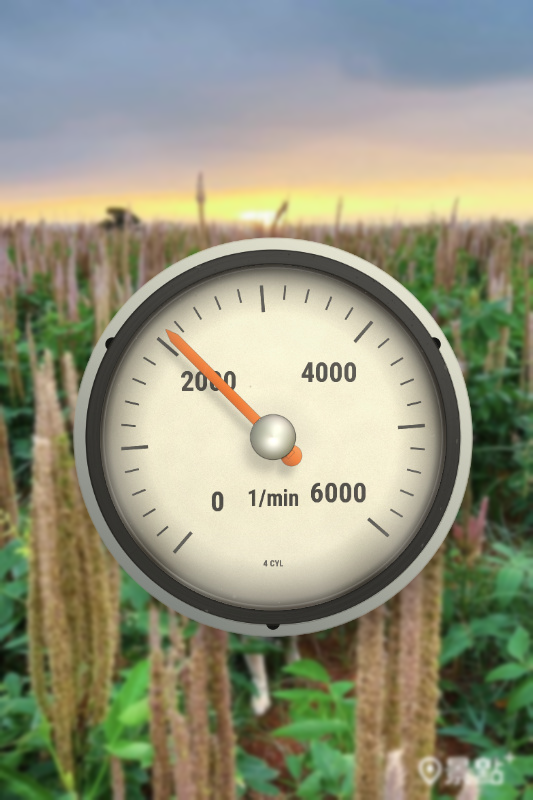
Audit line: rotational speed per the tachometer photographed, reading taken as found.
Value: 2100 rpm
